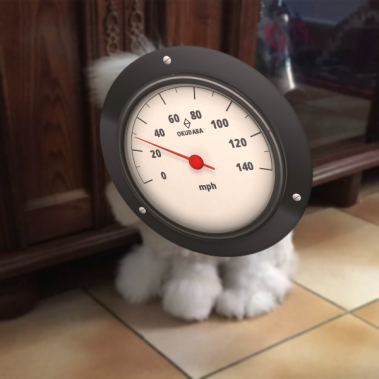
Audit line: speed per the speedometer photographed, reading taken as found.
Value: 30 mph
